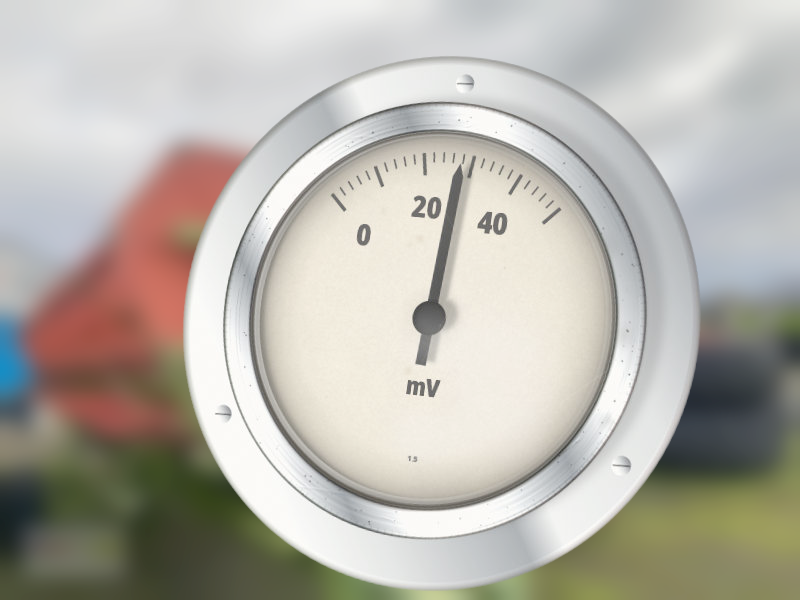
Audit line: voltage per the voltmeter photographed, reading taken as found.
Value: 28 mV
